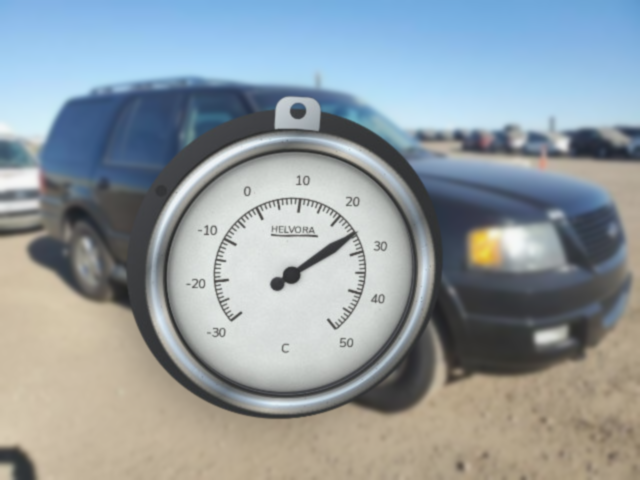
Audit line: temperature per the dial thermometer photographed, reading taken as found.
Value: 25 °C
